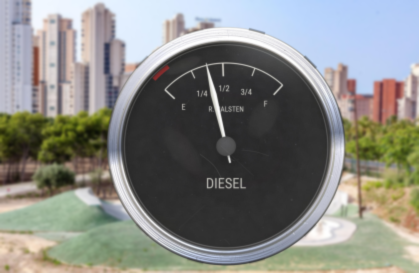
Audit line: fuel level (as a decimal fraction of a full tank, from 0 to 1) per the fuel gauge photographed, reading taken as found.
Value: 0.375
